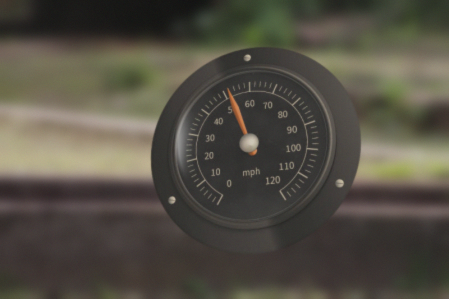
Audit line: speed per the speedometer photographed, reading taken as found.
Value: 52 mph
